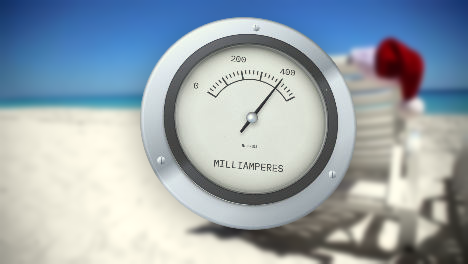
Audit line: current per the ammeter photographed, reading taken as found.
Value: 400 mA
